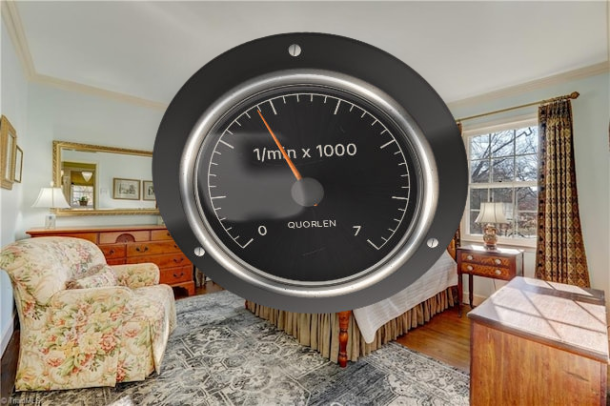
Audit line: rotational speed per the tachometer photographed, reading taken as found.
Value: 2800 rpm
